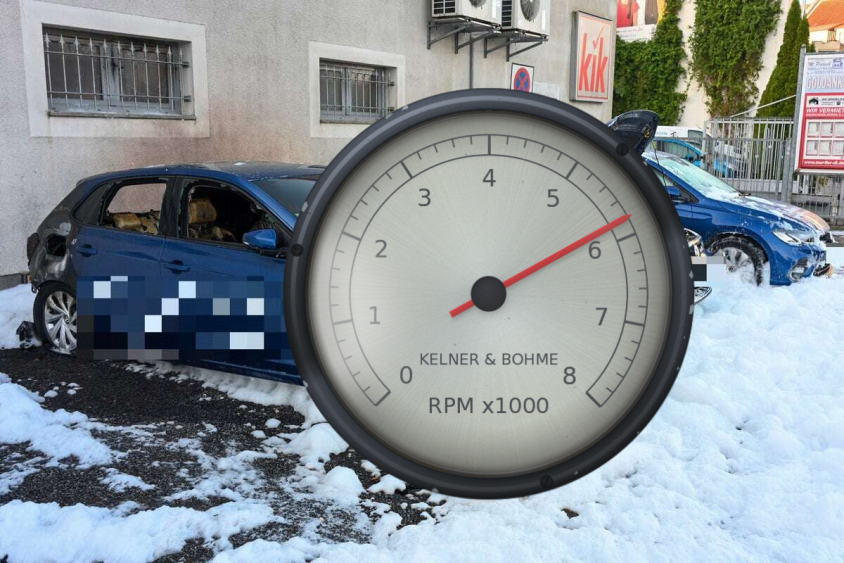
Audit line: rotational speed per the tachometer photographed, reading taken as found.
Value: 5800 rpm
